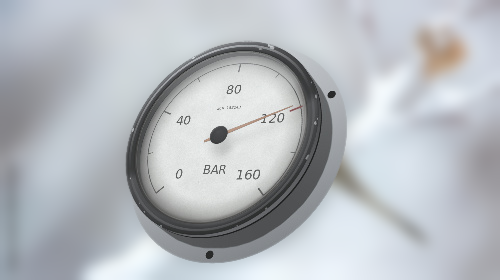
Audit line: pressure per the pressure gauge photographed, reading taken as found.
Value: 120 bar
